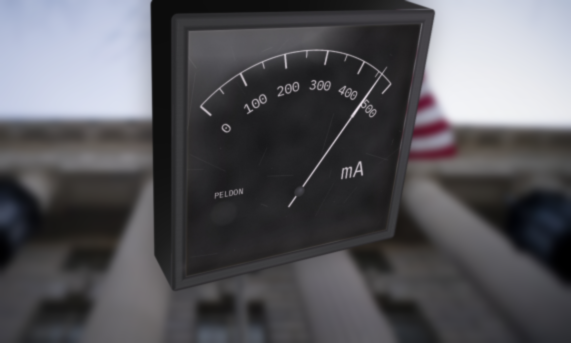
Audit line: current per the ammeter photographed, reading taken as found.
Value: 450 mA
